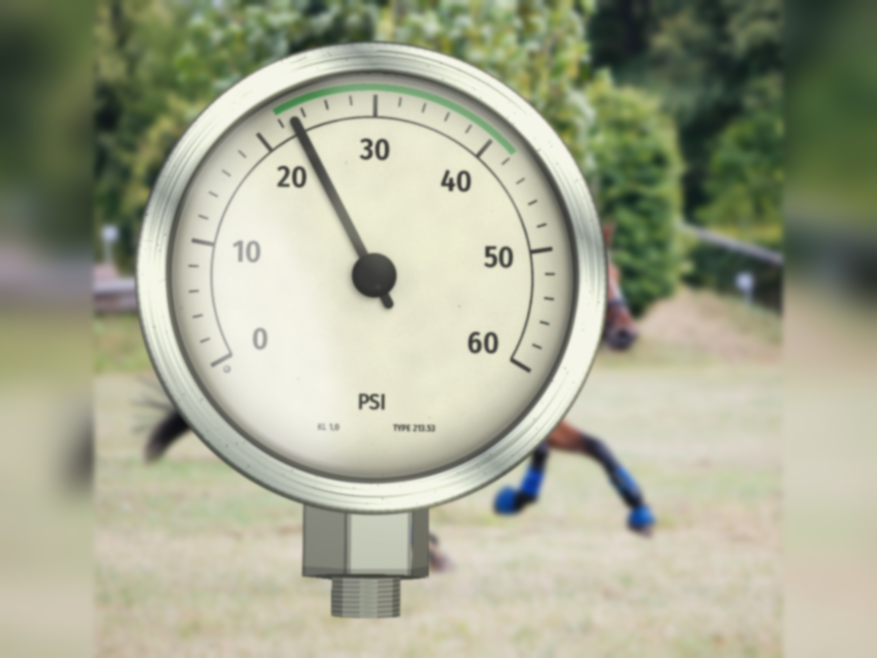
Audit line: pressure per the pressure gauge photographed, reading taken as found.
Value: 23 psi
